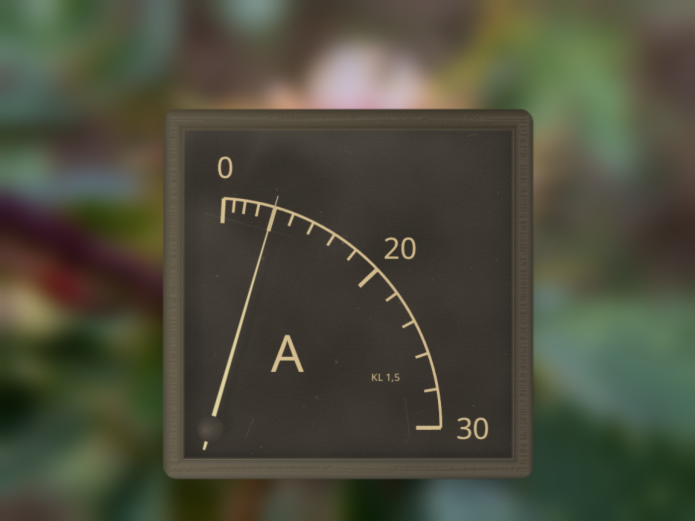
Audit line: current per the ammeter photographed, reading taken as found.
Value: 10 A
